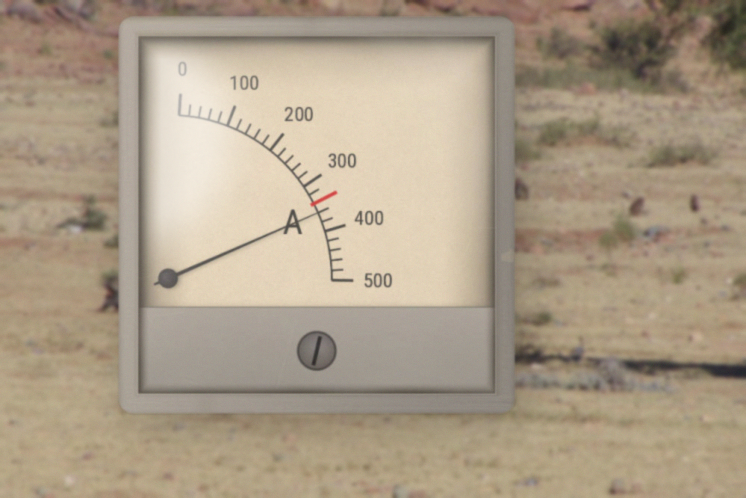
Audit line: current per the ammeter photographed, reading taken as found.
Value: 360 A
